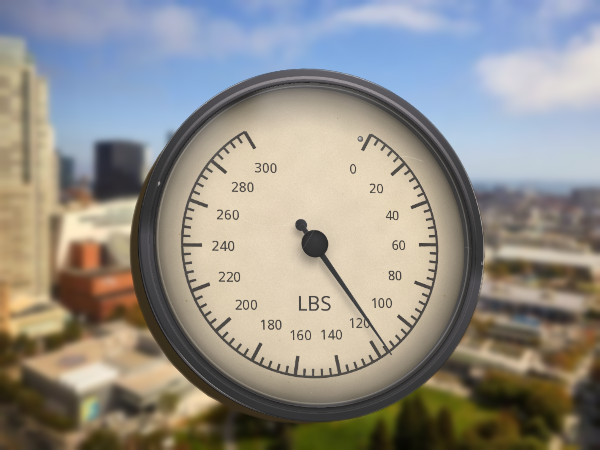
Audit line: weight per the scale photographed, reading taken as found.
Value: 116 lb
